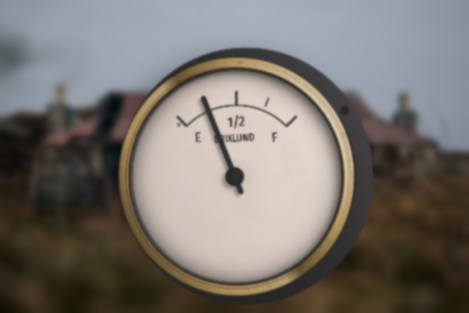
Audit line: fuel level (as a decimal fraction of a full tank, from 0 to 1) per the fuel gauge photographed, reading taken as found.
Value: 0.25
